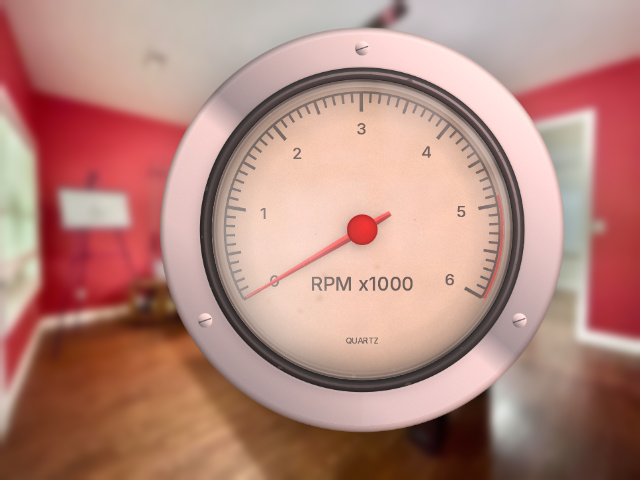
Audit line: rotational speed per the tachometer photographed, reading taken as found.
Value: 0 rpm
